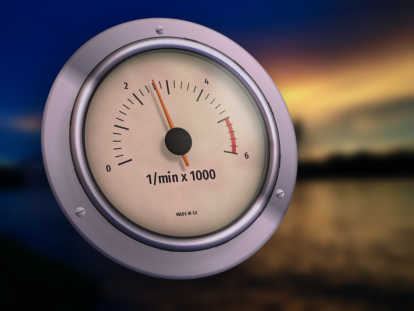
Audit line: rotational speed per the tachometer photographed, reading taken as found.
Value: 2600 rpm
